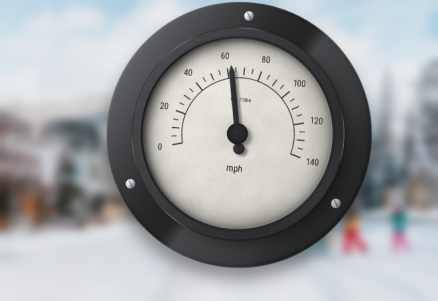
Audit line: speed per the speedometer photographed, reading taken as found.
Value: 62.5 mph
